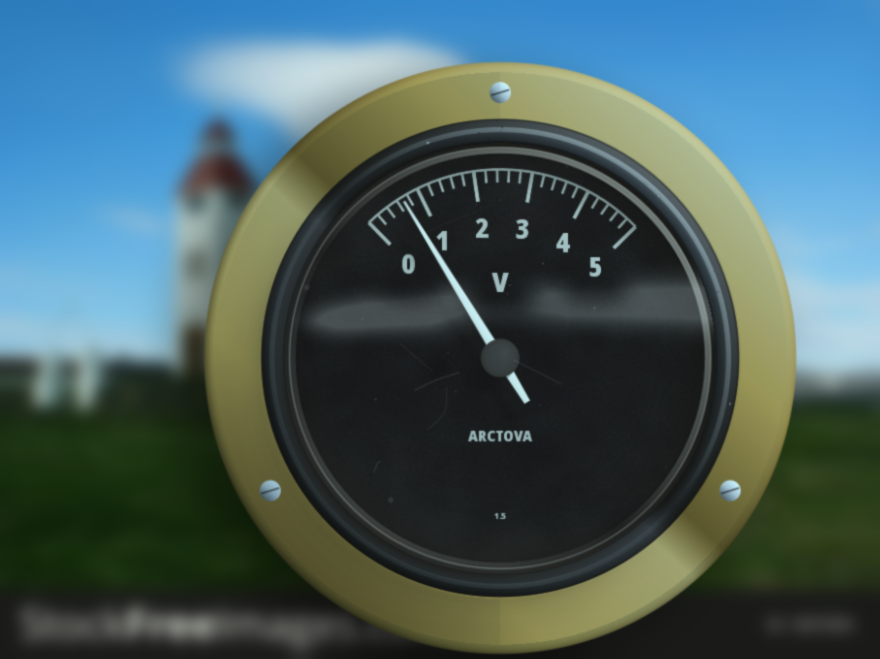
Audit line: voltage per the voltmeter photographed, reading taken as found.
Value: 0.7 V
